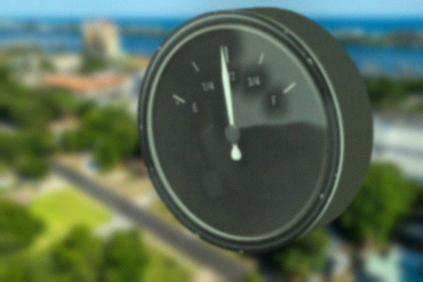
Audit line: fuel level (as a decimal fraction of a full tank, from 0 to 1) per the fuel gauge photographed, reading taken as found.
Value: 0.5
